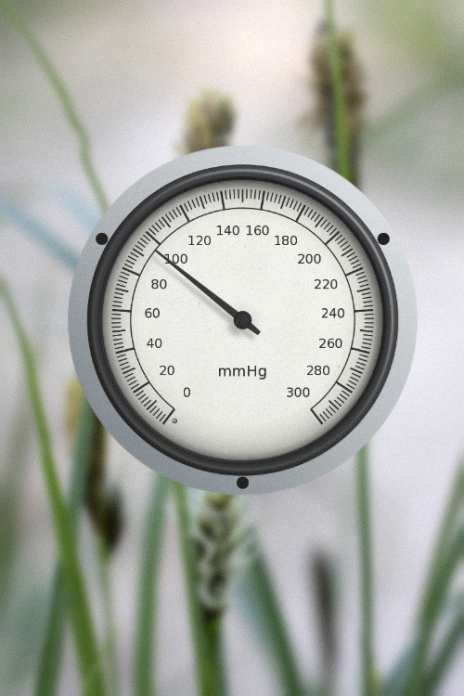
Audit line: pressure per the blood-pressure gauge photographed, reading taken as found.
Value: 96 mmHg
